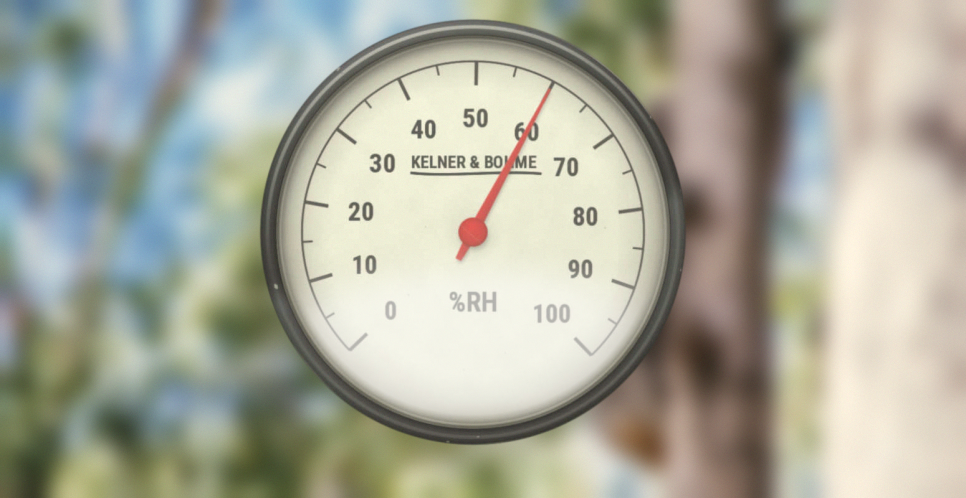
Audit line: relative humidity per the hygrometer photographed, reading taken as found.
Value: 60 %
